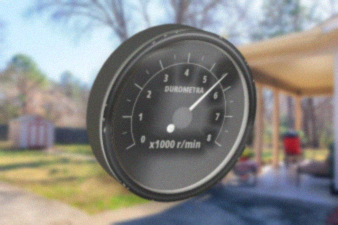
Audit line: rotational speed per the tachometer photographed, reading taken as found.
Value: 5500 rpm
